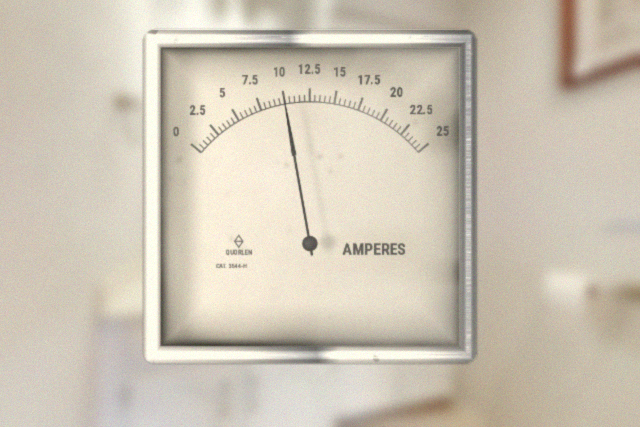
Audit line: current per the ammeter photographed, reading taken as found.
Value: 10 A
